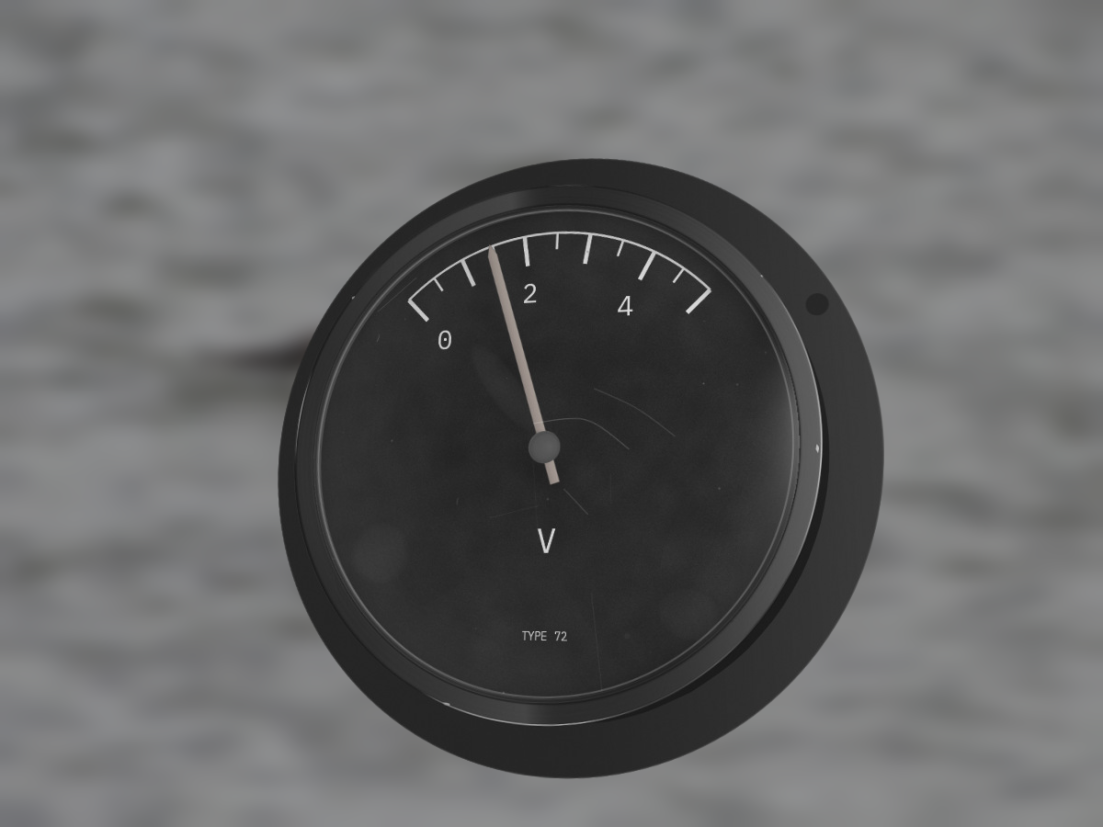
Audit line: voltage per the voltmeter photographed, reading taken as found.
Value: 1.5 V
